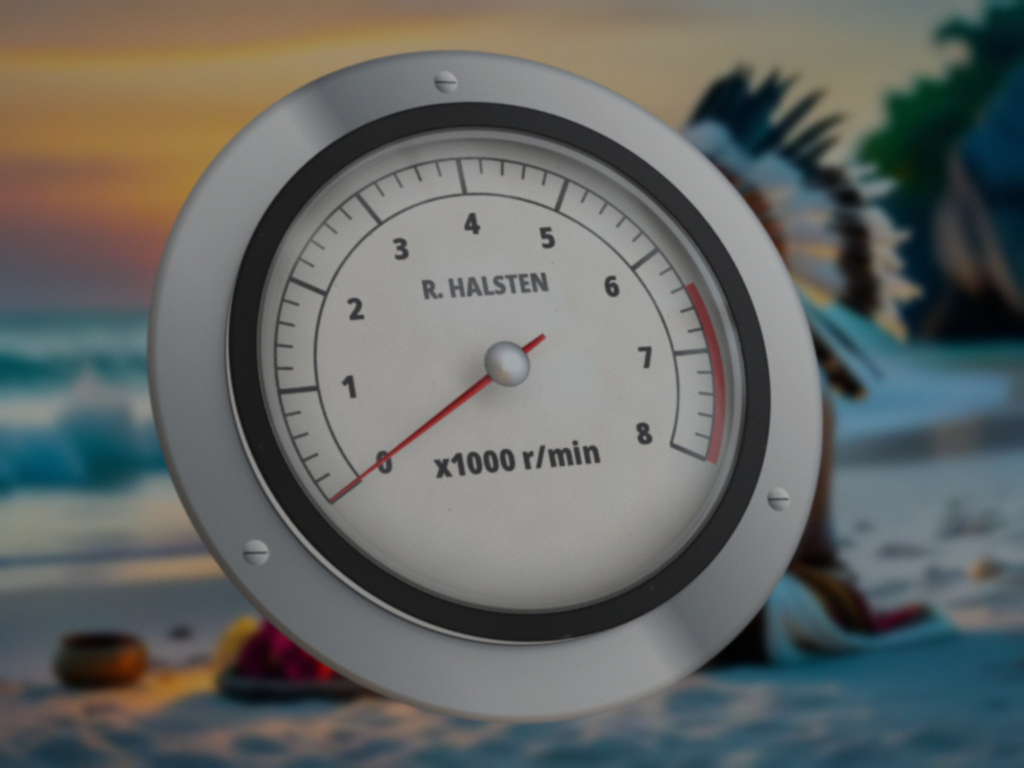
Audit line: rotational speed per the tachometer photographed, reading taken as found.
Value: 0 rpm
